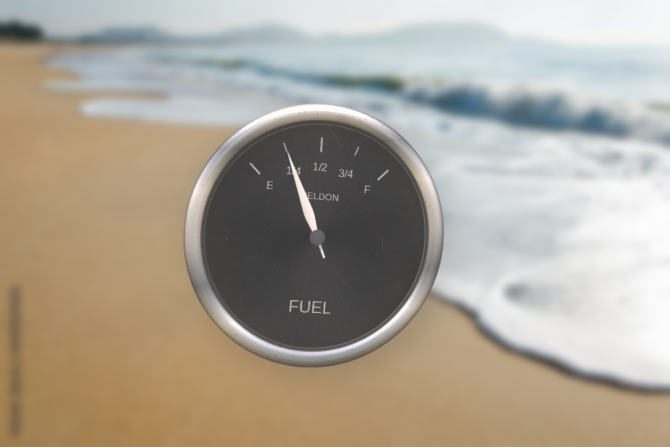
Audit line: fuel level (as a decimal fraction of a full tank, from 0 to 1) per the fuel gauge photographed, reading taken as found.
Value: 0.25
